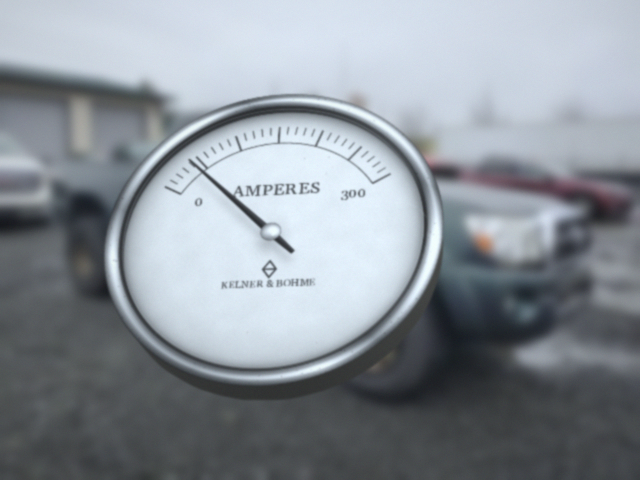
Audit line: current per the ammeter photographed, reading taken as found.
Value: 40 A
